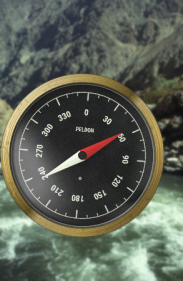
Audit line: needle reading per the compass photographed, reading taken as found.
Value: 55 °
